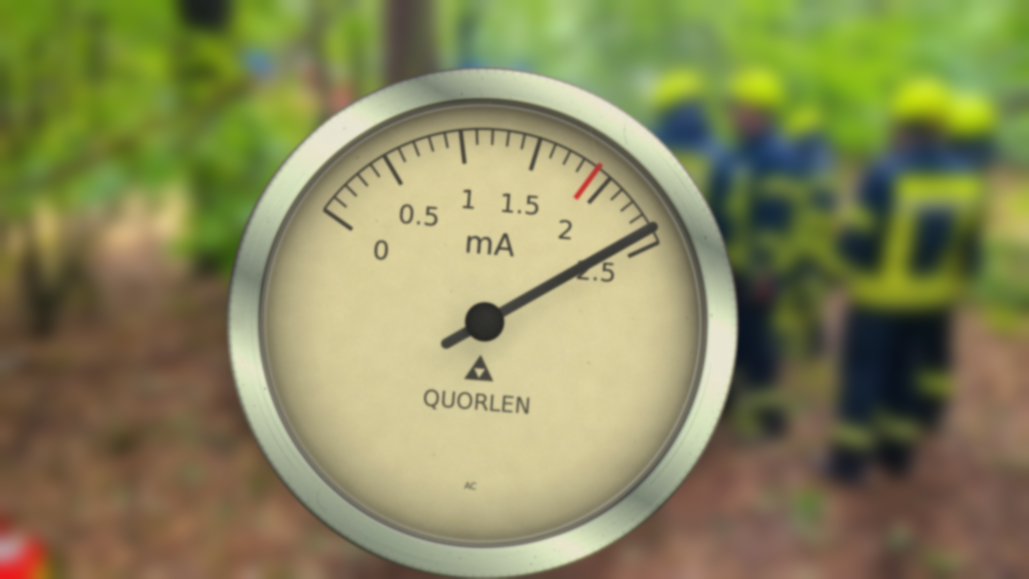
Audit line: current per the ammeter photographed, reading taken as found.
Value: 2.4 mA
